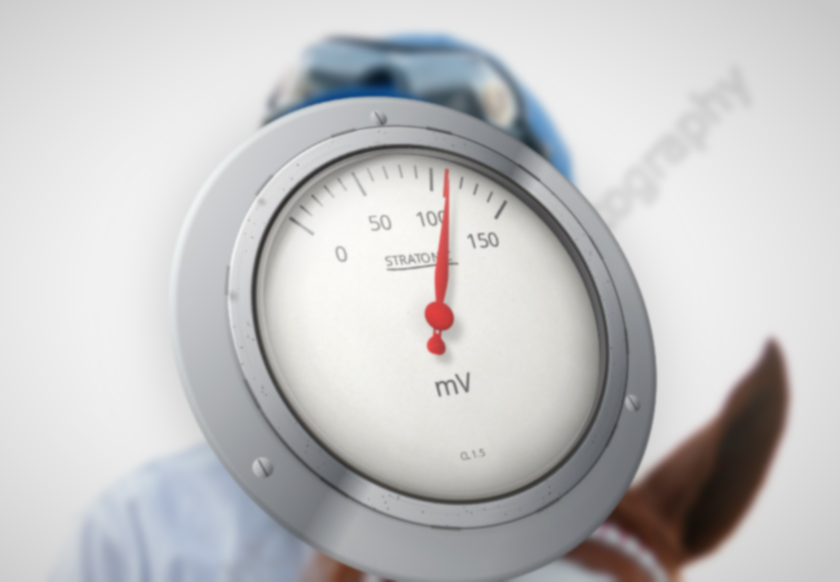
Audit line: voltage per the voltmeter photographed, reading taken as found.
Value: 110 mV
